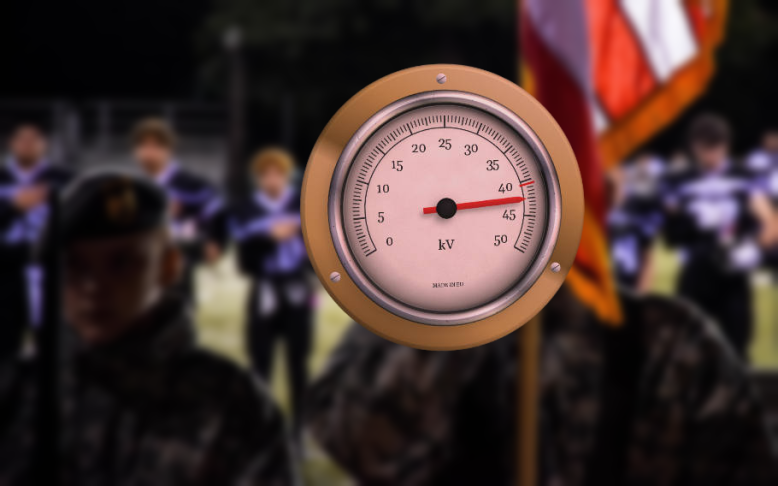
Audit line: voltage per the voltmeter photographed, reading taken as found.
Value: 42.5 kV
